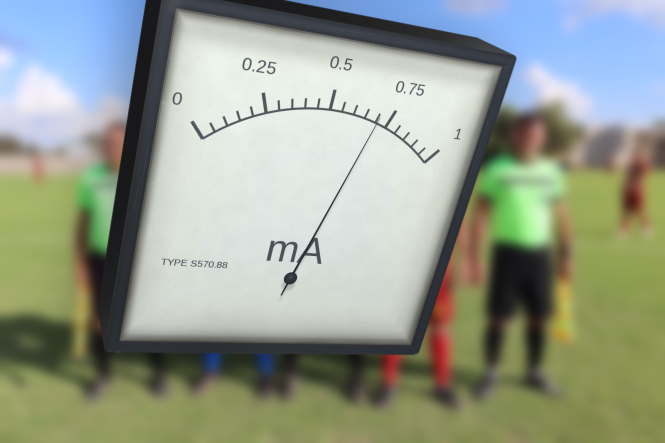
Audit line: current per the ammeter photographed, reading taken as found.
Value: 0.7 mA
